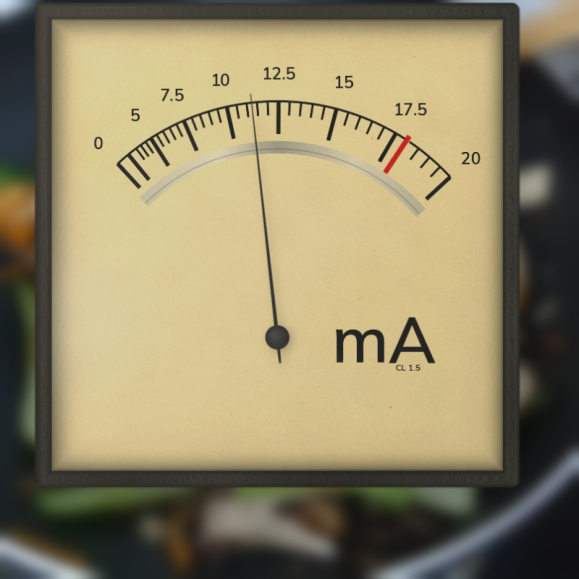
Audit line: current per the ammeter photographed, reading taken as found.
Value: 11.25 mA
